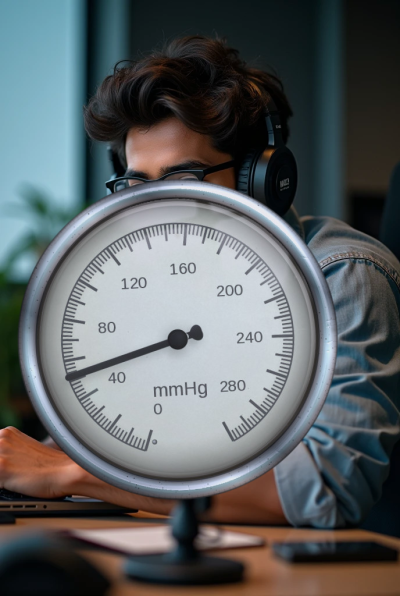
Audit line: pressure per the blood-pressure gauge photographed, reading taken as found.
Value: 52 mmHg
